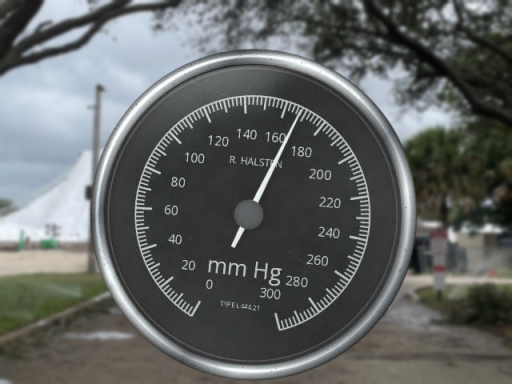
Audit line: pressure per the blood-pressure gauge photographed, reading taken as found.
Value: 168 mmHg
